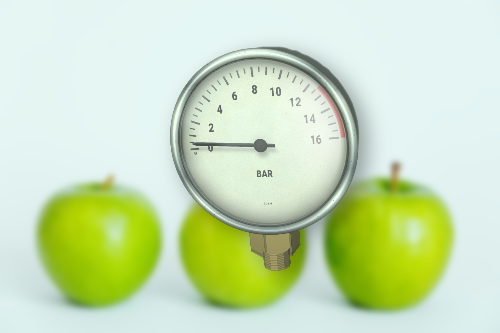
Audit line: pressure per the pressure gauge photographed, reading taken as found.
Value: 0.5 bar
